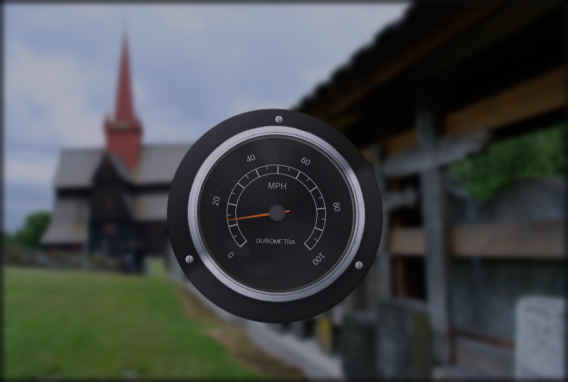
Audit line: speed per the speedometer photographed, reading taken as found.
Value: 12.5 mph
